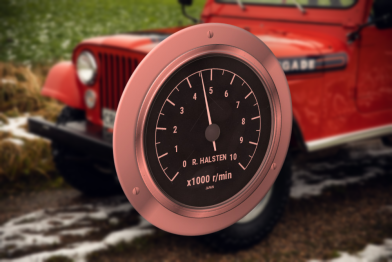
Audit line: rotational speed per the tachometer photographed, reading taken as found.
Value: 4500 rpm
